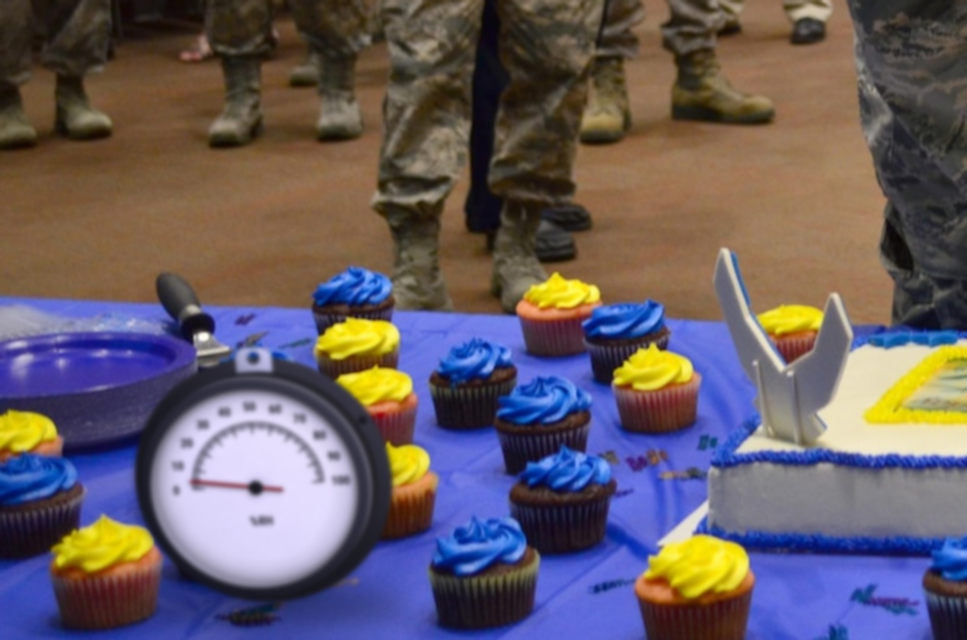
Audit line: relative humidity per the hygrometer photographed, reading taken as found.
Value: 5 %
